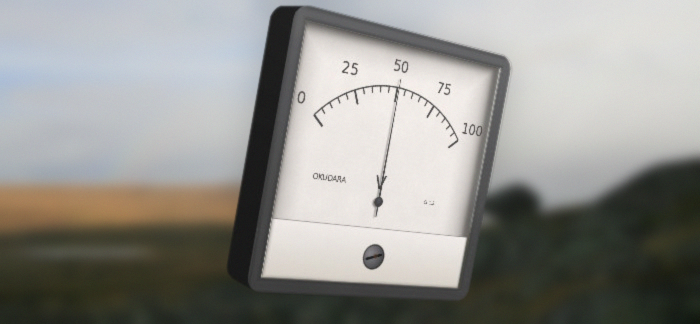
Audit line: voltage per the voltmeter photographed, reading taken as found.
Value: 50 V
